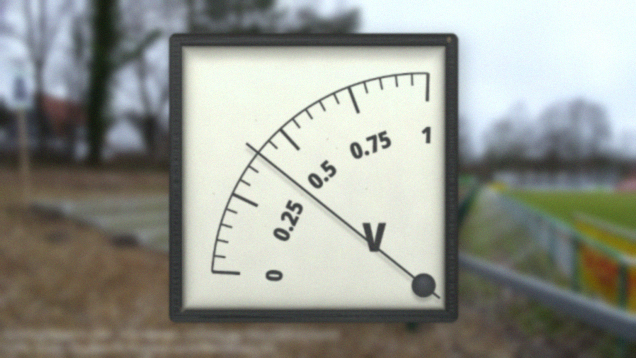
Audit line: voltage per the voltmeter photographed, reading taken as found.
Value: 0.4 V
